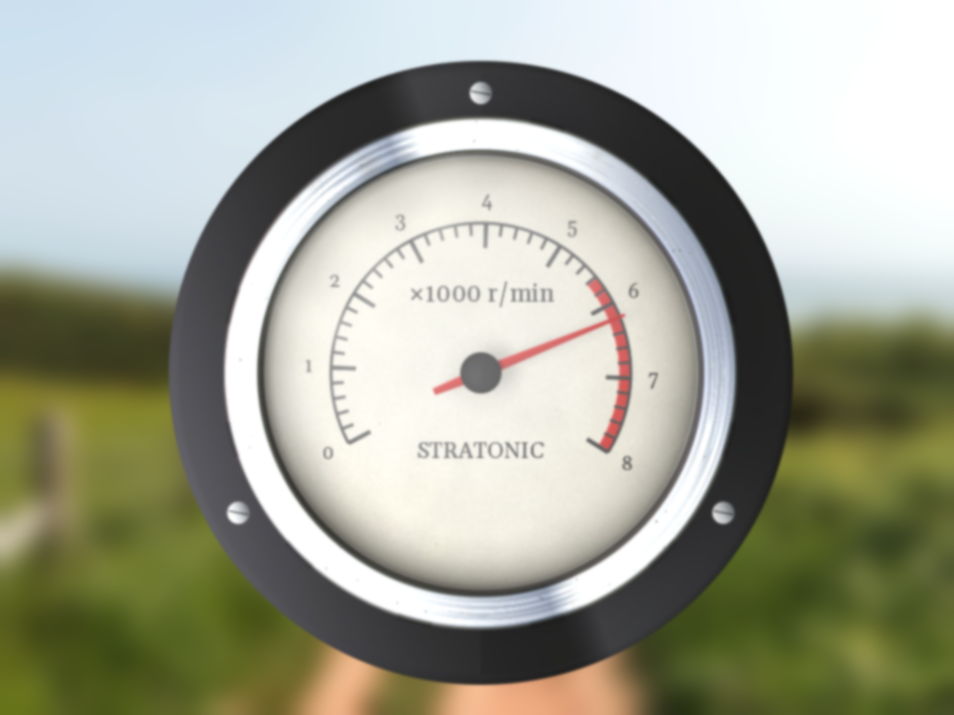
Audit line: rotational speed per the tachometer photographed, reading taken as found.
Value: 6200 rpm
